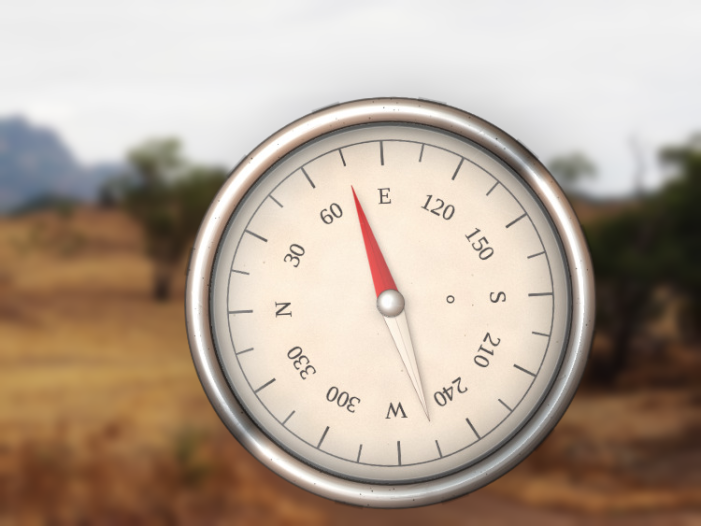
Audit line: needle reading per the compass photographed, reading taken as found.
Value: 75 °
